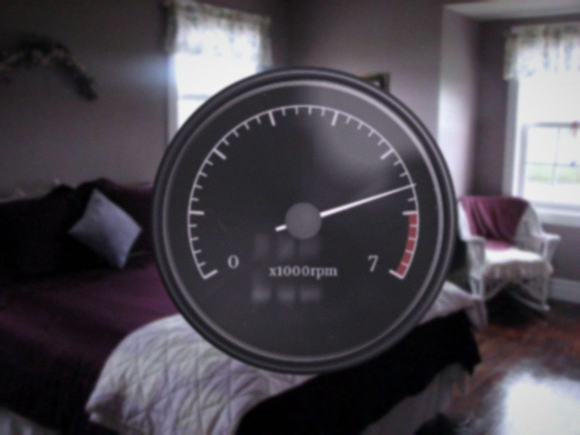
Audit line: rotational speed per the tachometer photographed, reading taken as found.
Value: 5600 rpm
